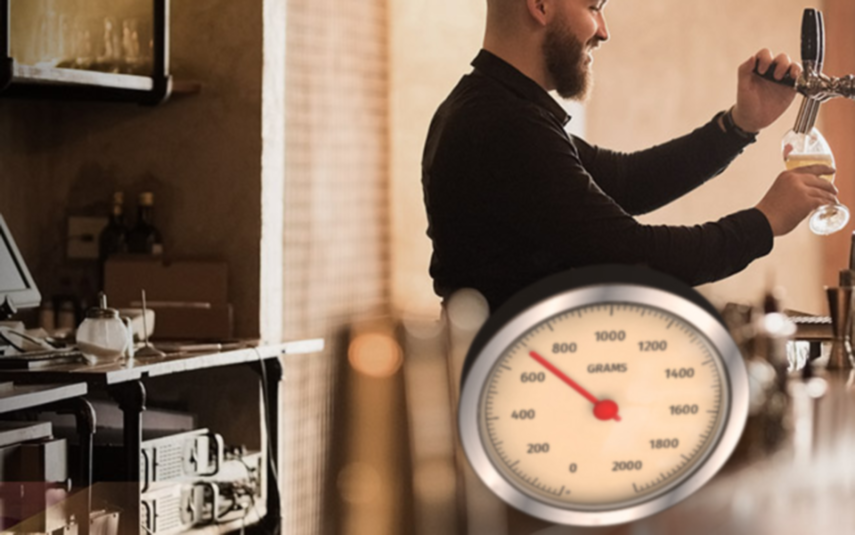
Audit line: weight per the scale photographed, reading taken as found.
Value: 700 g
